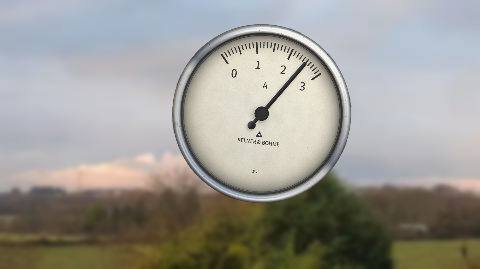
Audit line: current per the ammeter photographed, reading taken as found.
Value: 2.5 A
